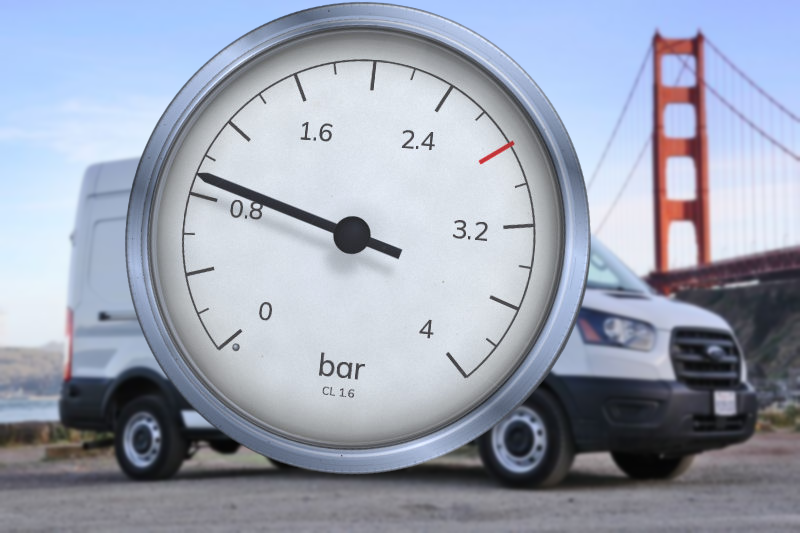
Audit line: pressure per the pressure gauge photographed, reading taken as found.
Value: 0.9 bar
